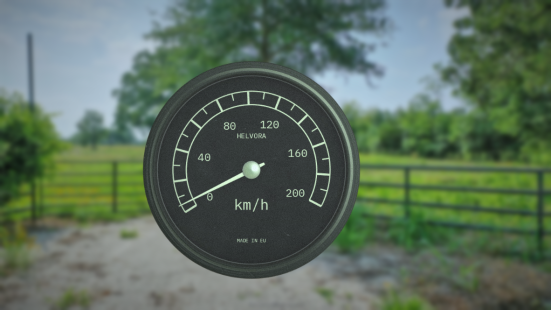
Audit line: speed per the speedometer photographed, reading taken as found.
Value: 5 km/h
